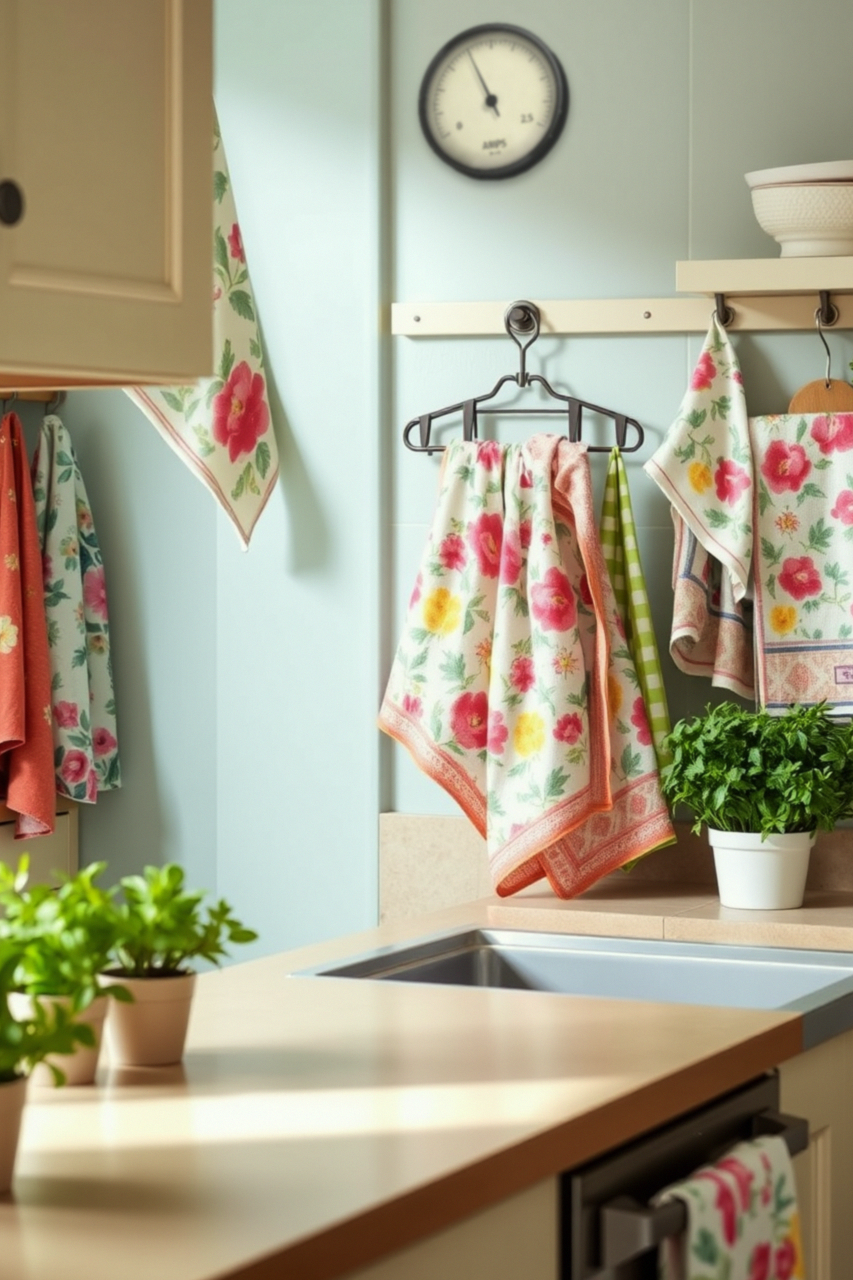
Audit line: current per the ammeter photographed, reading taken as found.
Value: 1 A
